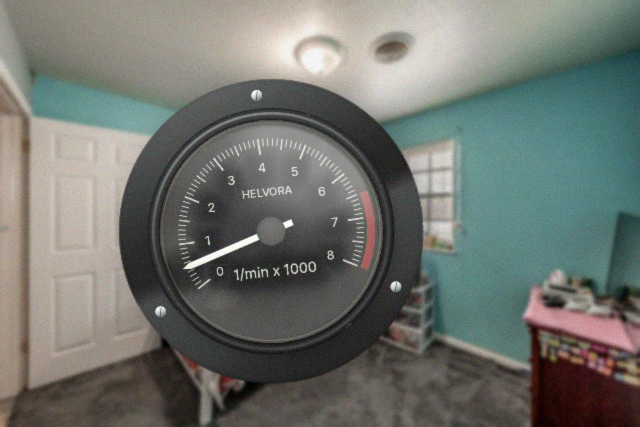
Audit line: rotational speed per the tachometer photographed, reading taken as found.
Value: 500 rpm
